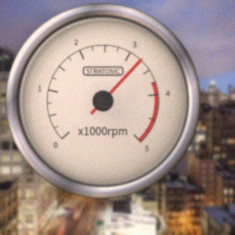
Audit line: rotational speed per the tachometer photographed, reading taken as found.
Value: 3250 rpm
